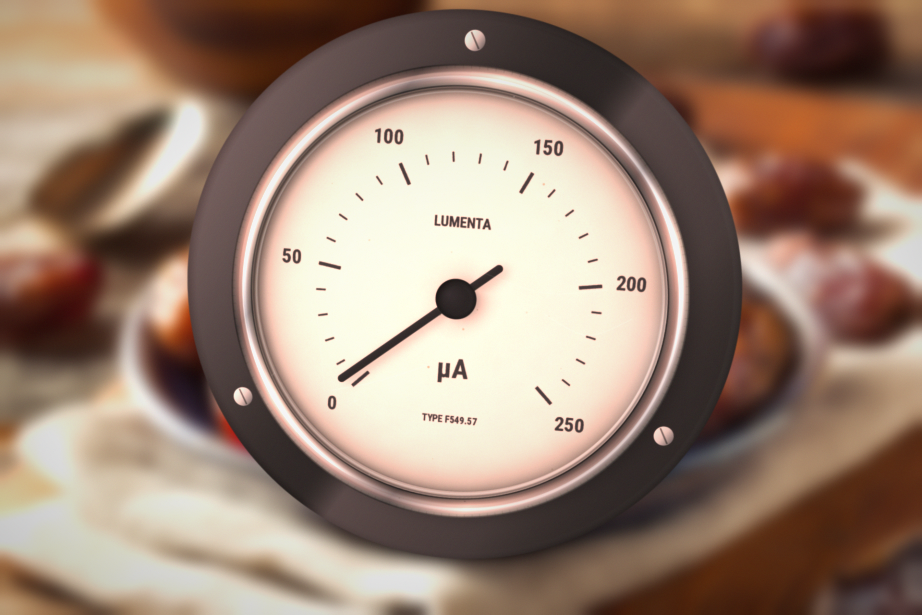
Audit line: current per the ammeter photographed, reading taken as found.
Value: 5 µA
